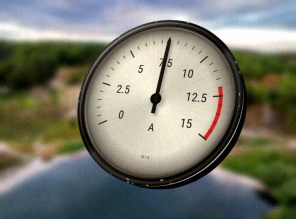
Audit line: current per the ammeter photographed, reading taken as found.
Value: 7.5 A
